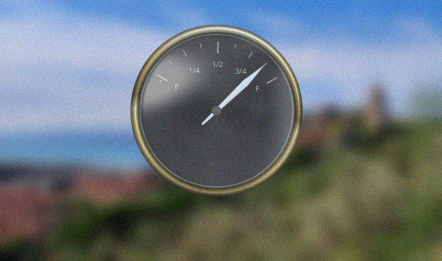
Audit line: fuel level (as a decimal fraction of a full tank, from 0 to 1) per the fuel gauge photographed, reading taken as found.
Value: 0.875
